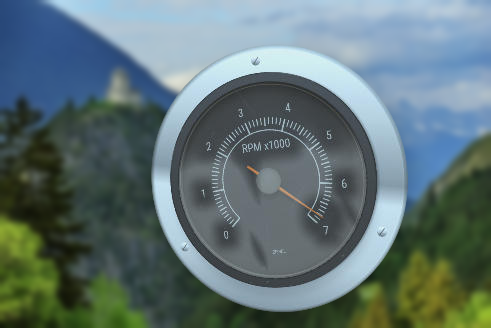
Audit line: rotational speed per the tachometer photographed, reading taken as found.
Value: 6800 rpm
